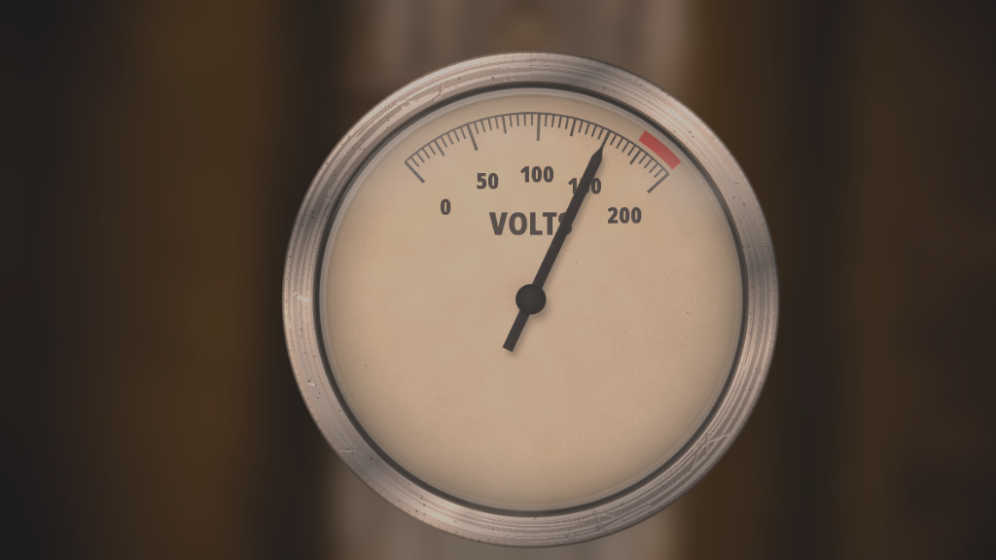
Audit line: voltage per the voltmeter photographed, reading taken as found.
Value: 150 V
